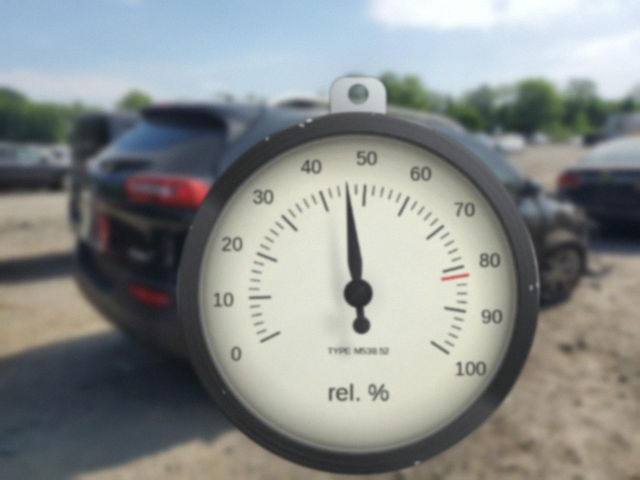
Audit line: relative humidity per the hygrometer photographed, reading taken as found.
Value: 46 %
